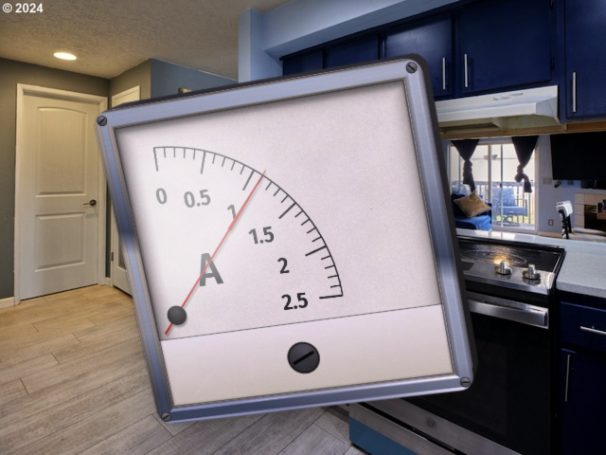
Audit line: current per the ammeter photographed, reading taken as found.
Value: 1.1 A
